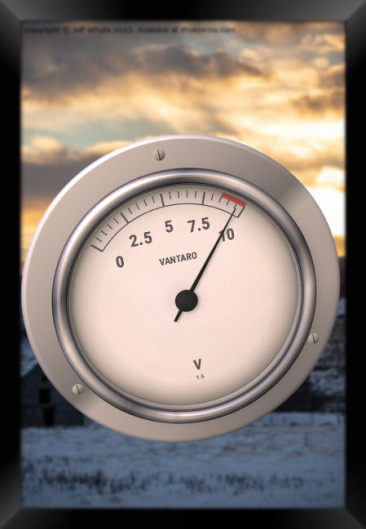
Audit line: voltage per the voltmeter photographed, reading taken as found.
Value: 9.5 V
